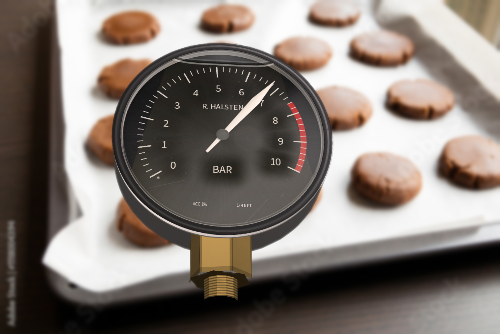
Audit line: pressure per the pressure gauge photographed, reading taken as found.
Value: 6.8 bar
